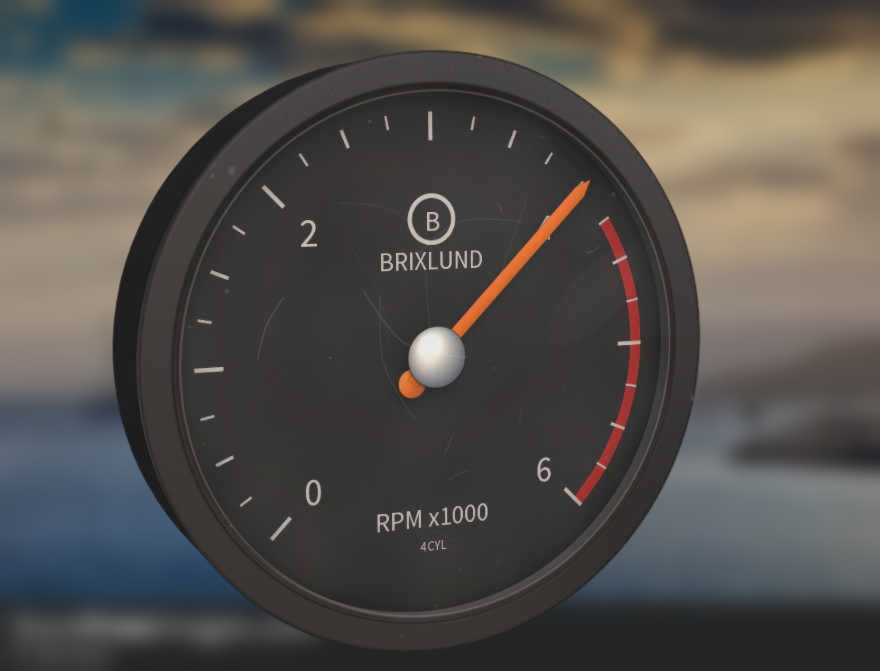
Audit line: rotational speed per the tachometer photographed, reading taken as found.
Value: 4000 rpm
